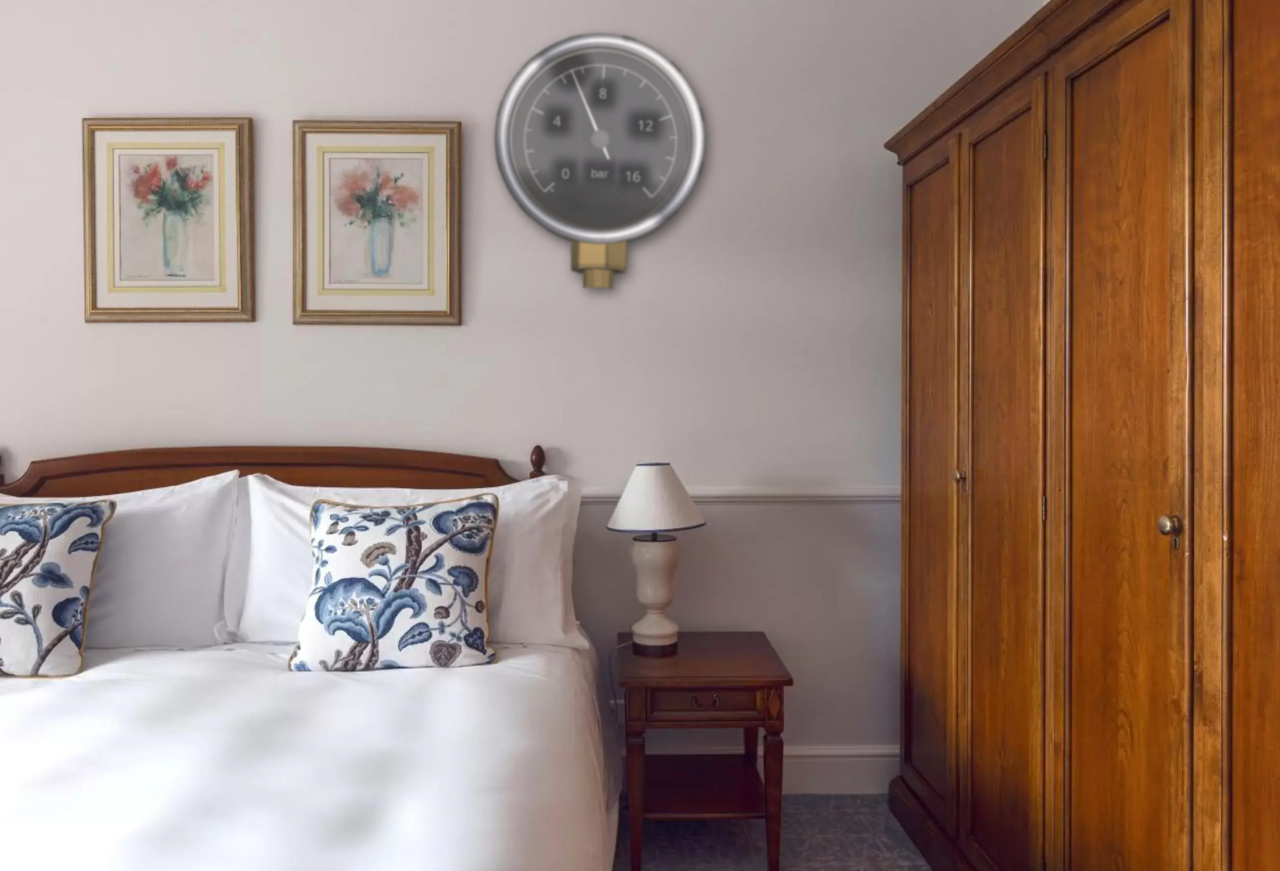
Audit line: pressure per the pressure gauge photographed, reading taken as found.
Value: 6.5 bar
